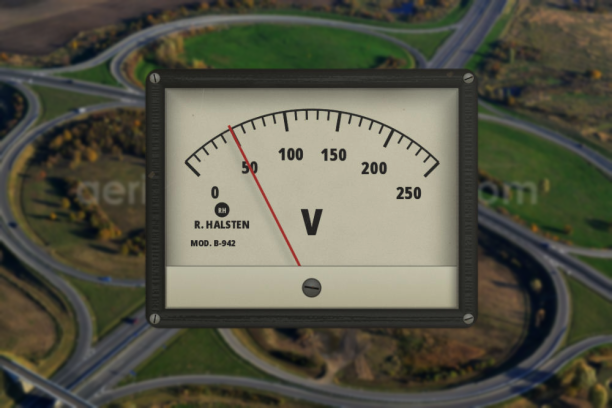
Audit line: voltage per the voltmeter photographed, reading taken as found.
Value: 50 V
